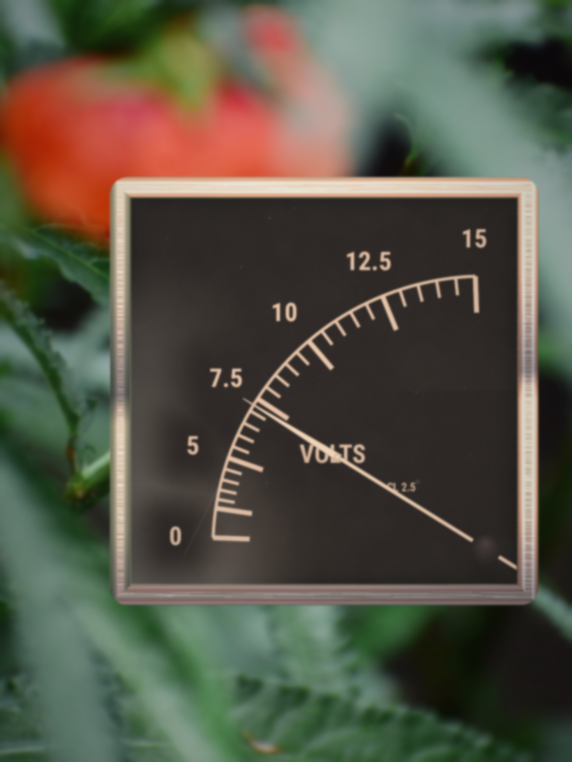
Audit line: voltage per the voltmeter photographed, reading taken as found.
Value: 7.25 V
